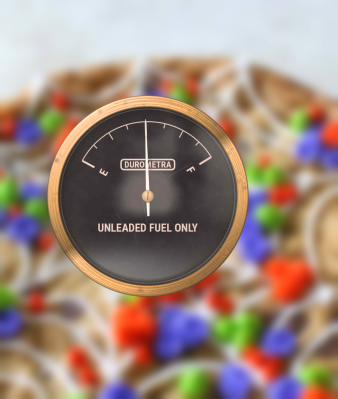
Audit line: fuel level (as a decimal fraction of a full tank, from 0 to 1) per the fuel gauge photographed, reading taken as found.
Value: 0.5
